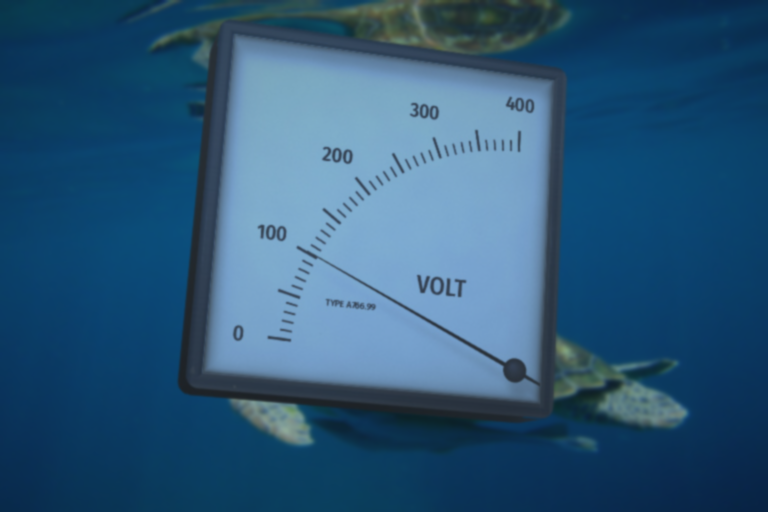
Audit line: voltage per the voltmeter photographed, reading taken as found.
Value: 100 V
